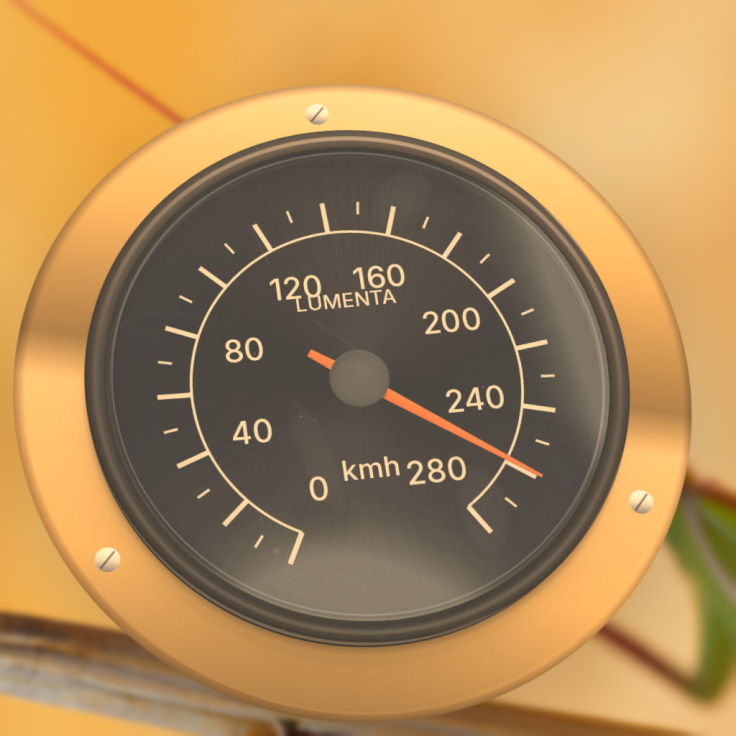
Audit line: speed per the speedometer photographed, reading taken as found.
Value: 260 km/h
